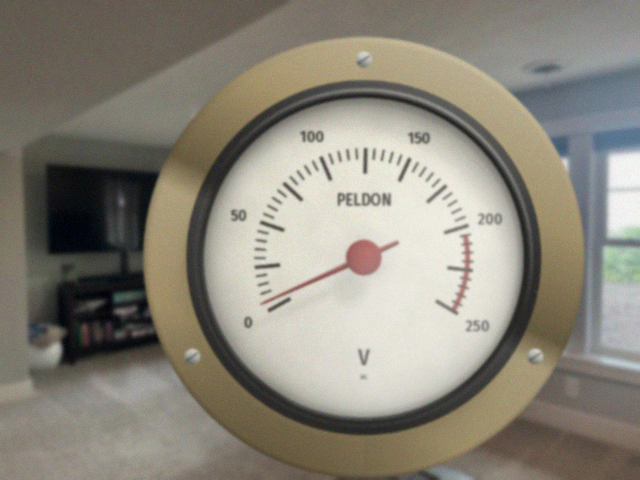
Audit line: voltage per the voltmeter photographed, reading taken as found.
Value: 5 V
